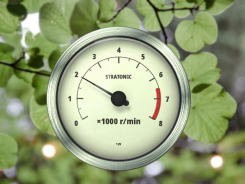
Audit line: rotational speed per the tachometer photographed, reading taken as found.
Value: 2000 rpm
